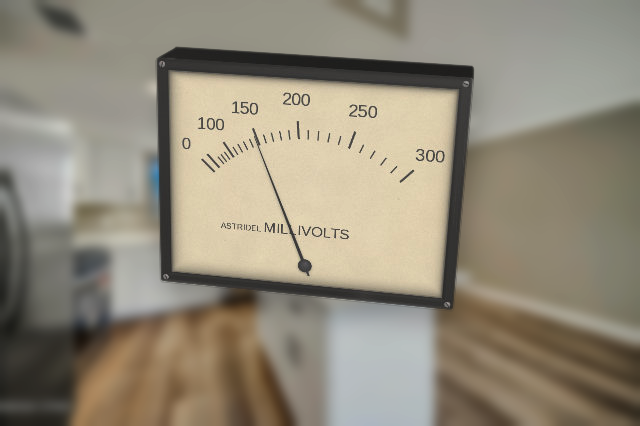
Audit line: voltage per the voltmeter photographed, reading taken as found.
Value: 150 mV
